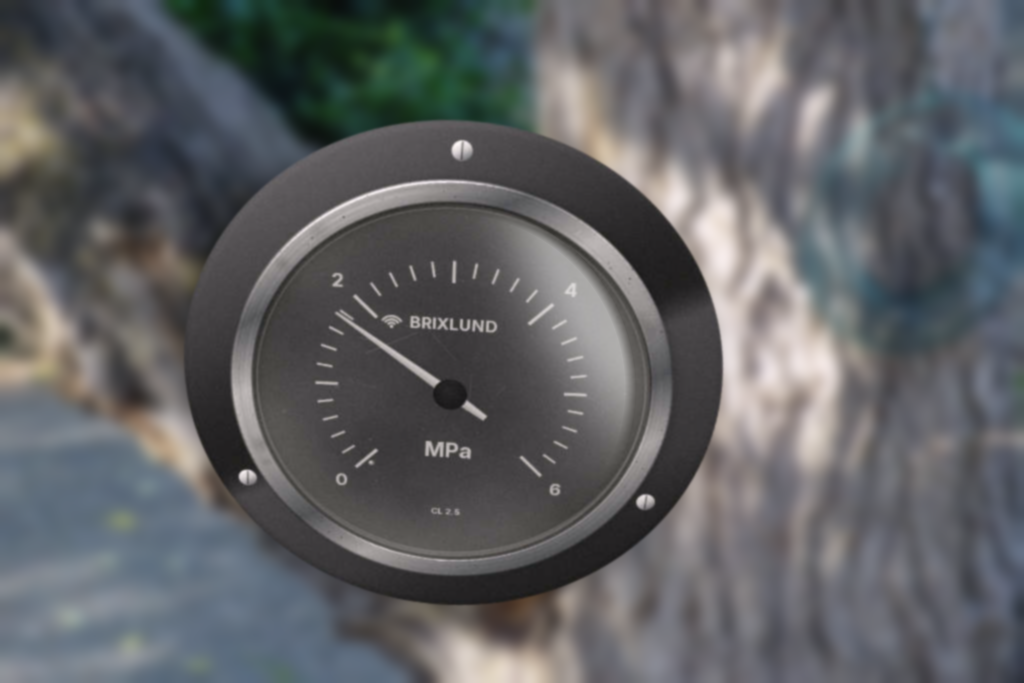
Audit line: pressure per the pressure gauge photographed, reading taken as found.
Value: 1.8 MPa
